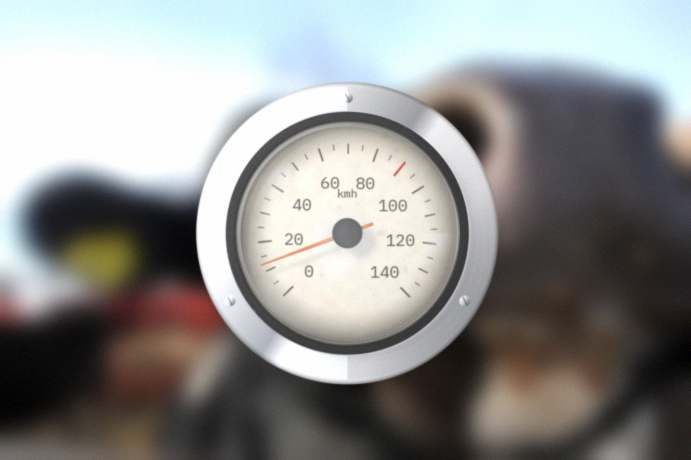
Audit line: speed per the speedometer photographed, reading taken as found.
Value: 12.5 km/h
